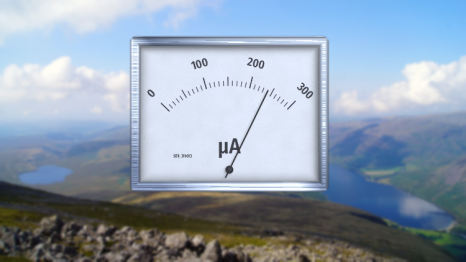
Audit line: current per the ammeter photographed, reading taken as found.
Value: 240 µA
